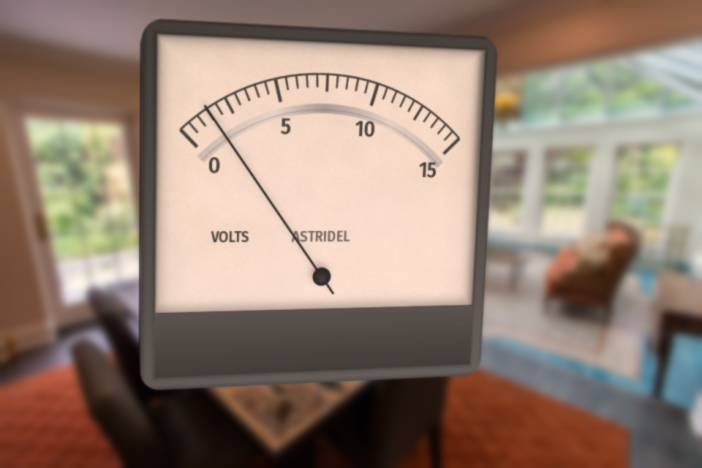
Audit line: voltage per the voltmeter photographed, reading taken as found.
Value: 1.5 V
